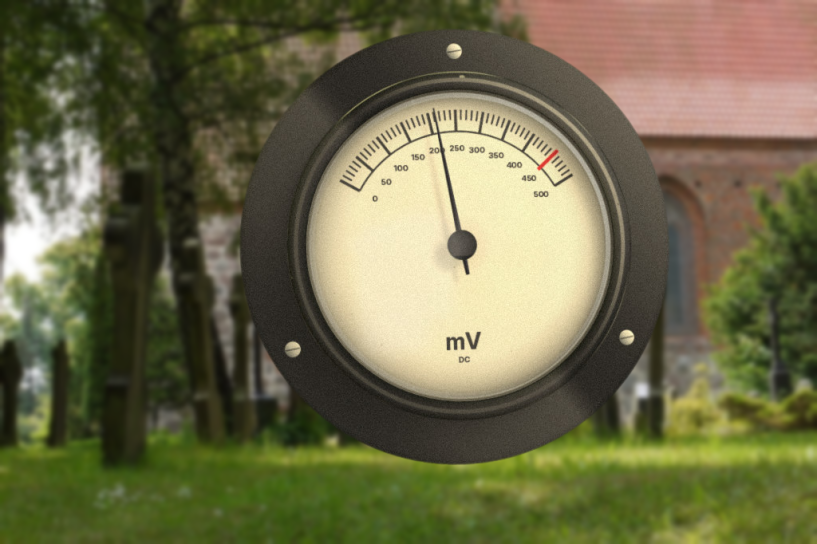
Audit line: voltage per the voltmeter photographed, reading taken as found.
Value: 210 mV
